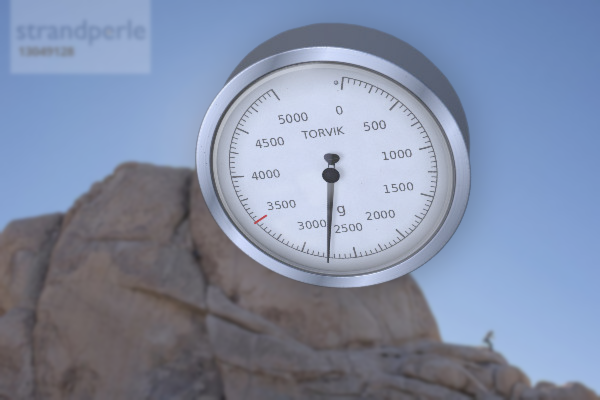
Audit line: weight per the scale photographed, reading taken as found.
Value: 2750 g
